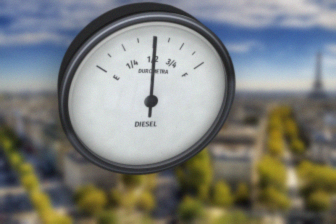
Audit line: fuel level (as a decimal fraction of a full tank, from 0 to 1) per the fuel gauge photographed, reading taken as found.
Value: 0.5
